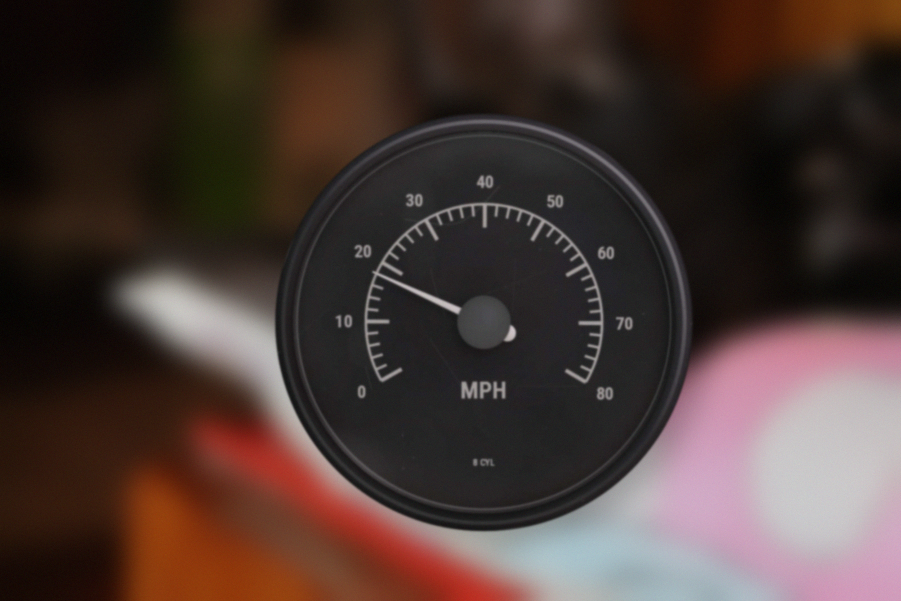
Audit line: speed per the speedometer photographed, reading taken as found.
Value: 18 mph
